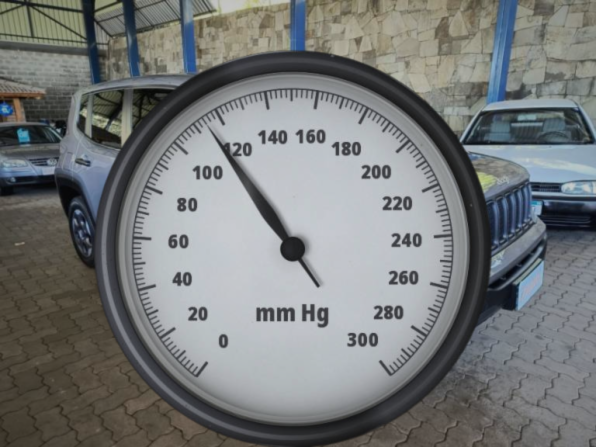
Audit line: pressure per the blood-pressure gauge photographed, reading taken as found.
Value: 114 mmHg
